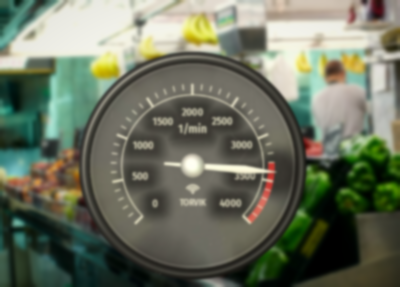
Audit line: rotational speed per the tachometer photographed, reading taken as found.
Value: 3400 rpm
